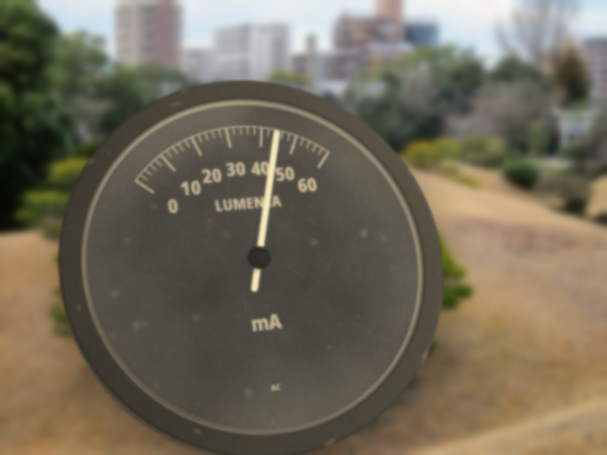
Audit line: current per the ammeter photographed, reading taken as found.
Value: 44 mA
